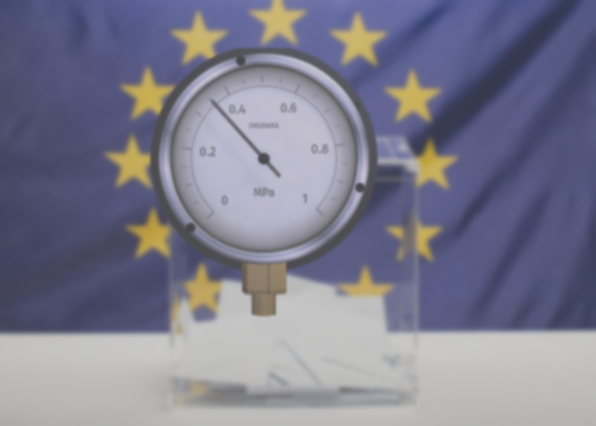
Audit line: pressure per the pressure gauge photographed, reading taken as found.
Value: 0.35 MPa
